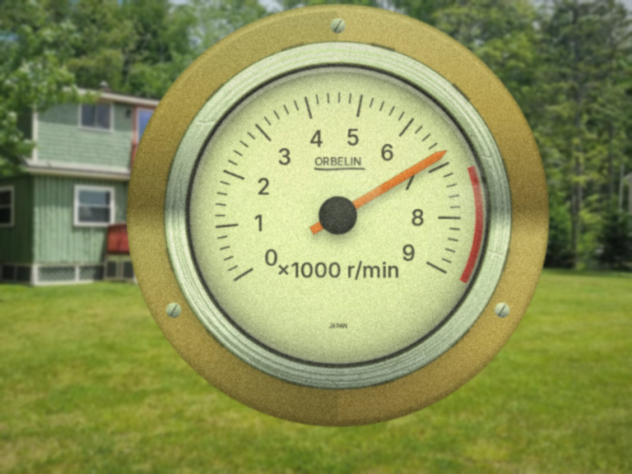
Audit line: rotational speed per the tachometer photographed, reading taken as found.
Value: 6800 rpm
